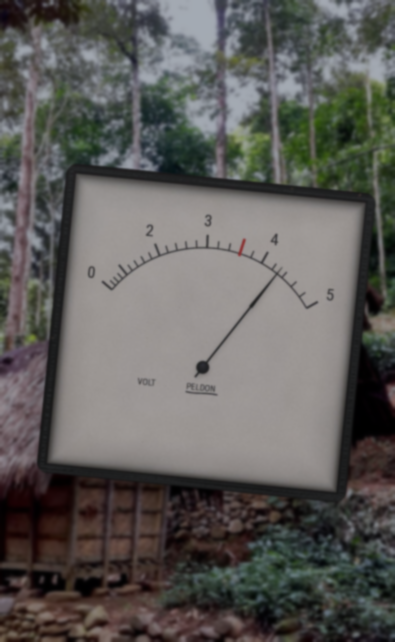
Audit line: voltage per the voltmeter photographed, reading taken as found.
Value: 4.3 V
